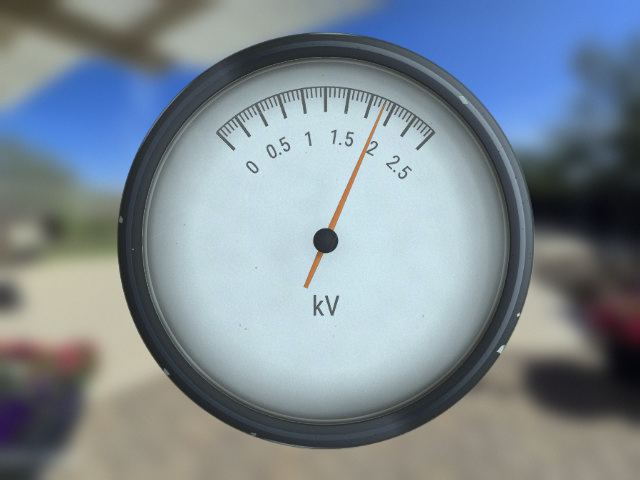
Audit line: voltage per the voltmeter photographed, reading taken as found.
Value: 1.9 kV
